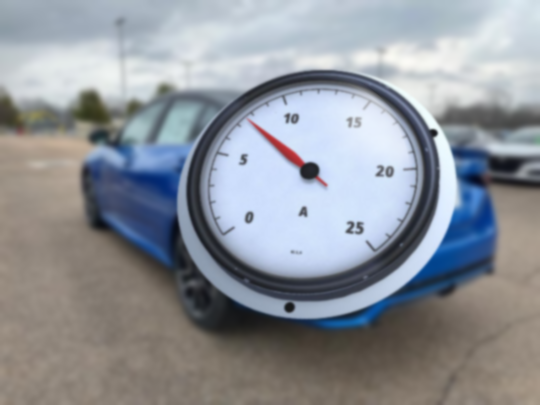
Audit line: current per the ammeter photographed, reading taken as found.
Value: 7.5 A
